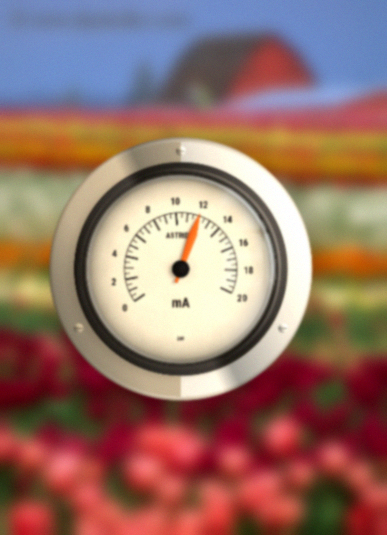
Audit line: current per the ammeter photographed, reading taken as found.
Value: 12 mA
